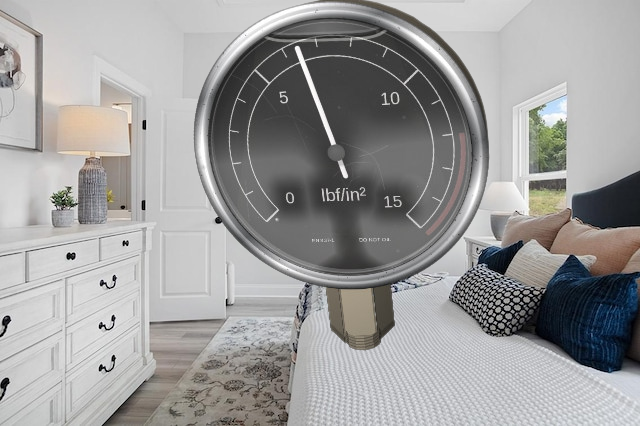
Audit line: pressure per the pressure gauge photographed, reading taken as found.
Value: 6.5 psi
